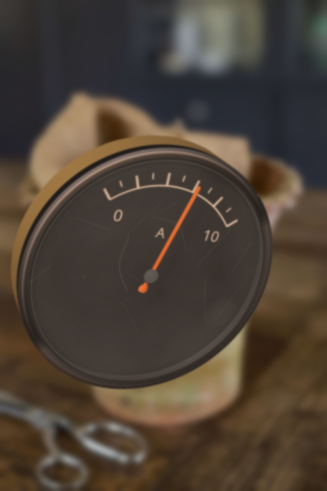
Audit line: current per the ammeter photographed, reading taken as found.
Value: 6 A
